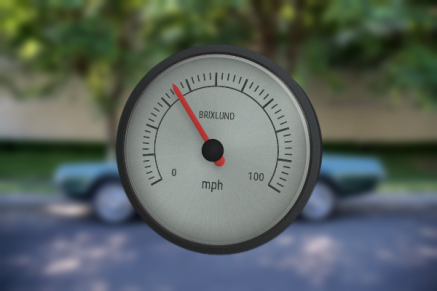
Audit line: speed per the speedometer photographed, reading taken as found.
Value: 36 mph
